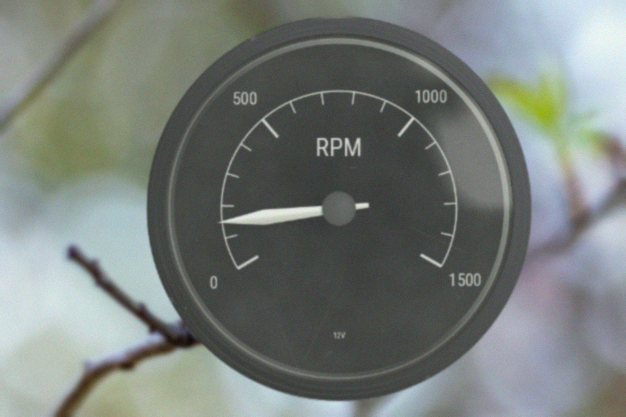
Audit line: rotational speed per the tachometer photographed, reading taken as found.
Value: 150 rpm
